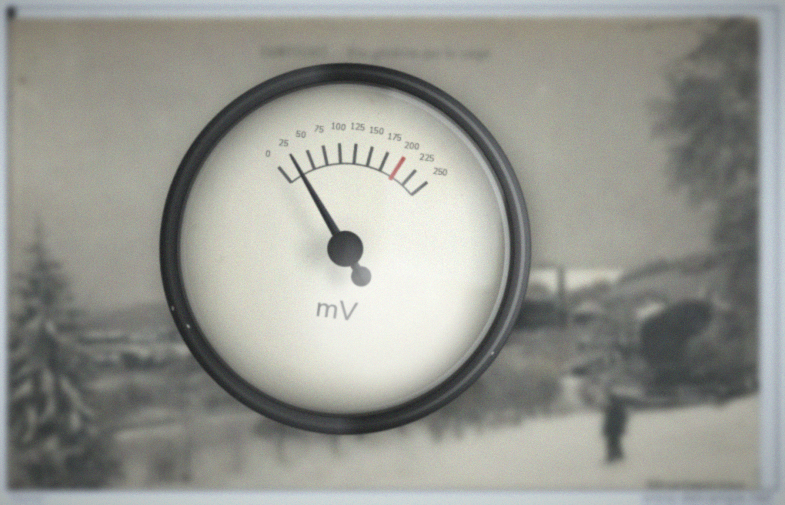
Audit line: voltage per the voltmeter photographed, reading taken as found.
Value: 25 mV
